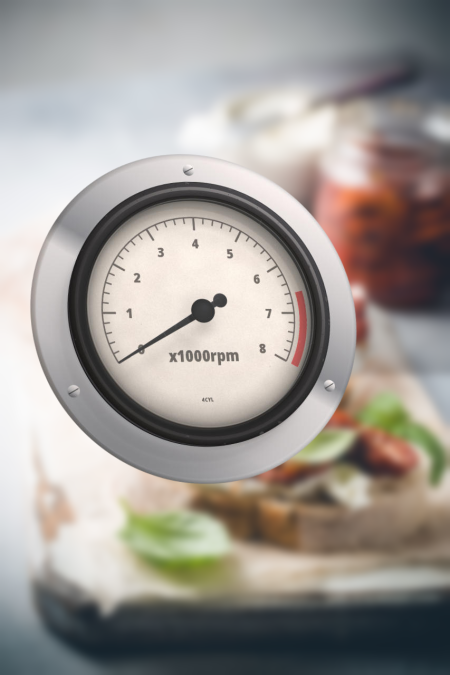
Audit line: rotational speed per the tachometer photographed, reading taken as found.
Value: 0 rpm
